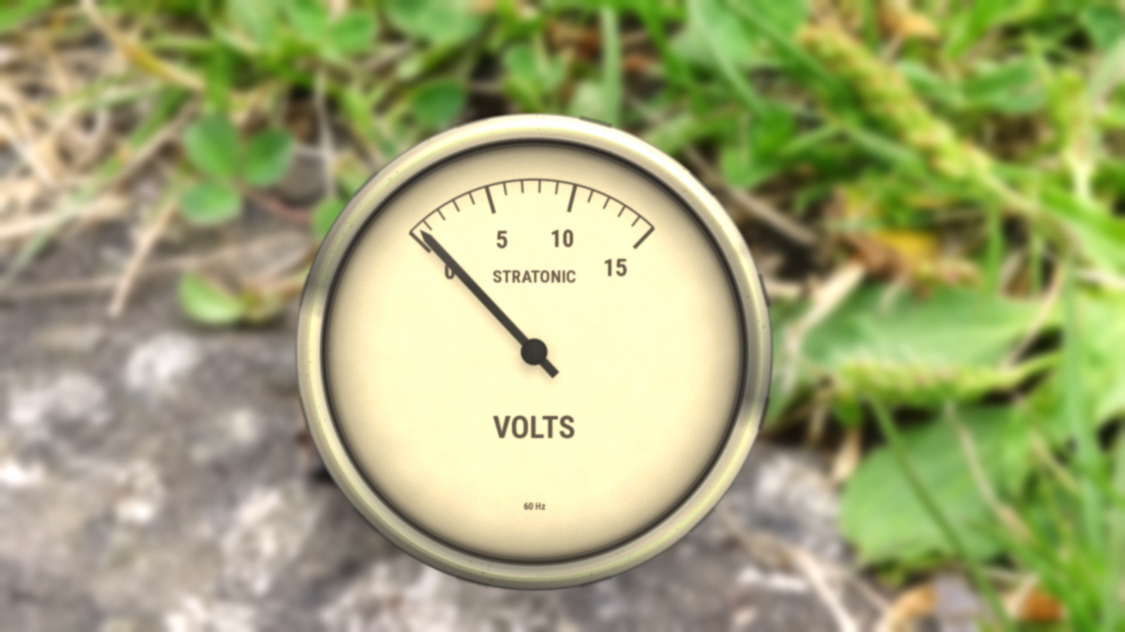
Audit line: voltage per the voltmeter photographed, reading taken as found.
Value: 0.5 V
